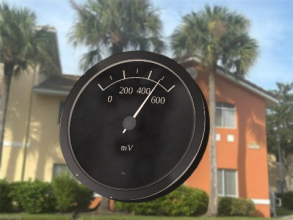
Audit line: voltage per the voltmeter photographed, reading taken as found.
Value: 500 mV
